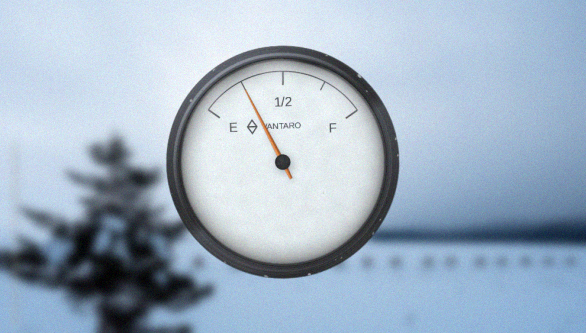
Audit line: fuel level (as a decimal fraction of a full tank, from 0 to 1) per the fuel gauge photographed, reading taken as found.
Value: 0.25
